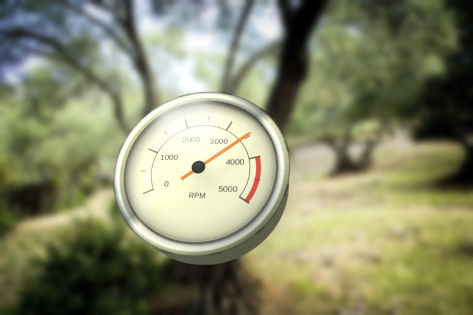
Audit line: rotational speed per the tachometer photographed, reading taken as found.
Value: 3500 rpm
